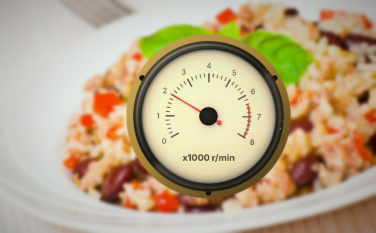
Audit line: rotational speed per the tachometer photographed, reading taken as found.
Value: 2000 rpm
